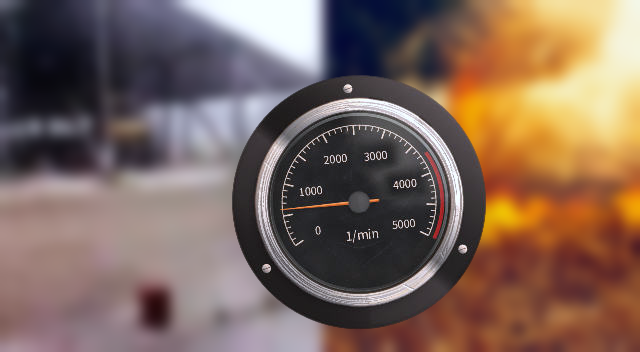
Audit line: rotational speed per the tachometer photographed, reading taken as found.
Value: 600 rpm
